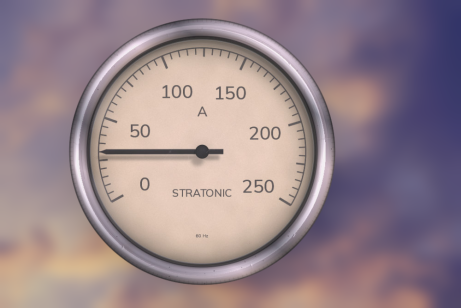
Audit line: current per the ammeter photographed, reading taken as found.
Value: 30 A
